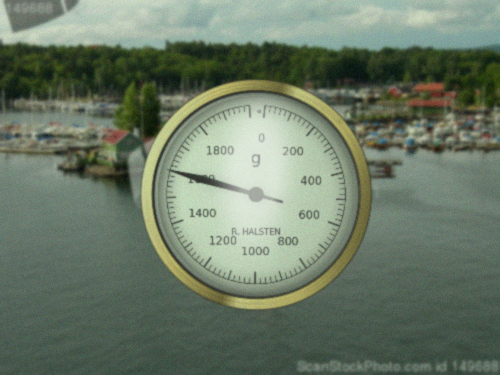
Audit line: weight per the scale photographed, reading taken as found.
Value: 1600 g
